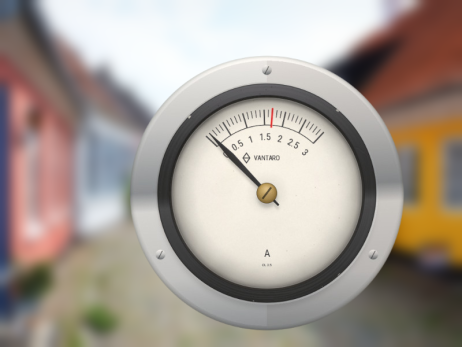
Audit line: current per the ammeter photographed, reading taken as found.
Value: 0.1 A
